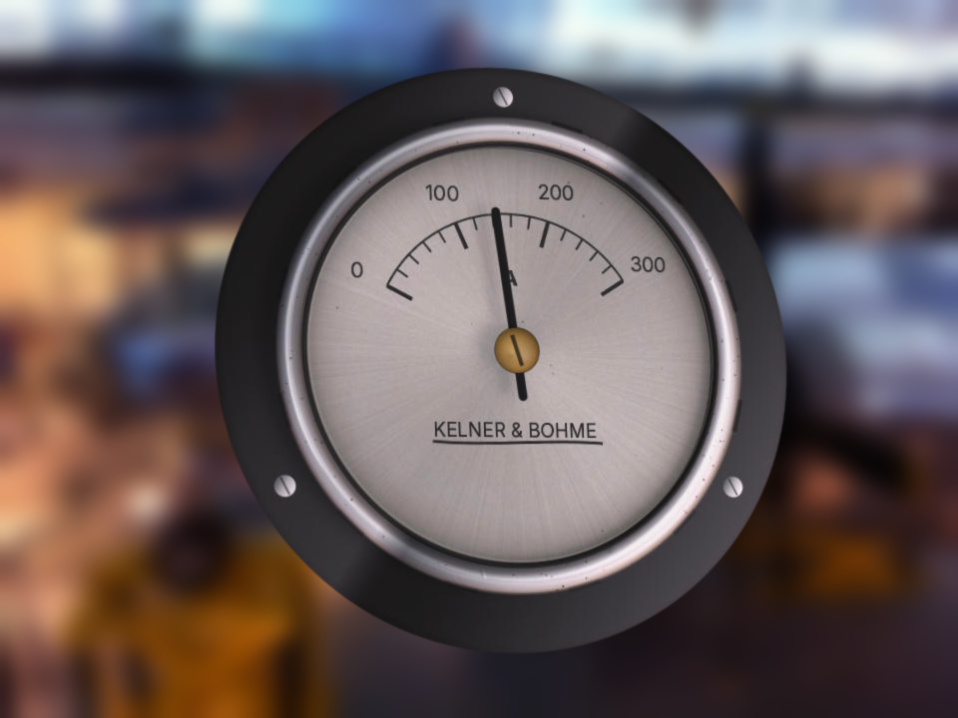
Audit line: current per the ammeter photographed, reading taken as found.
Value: 140 A
